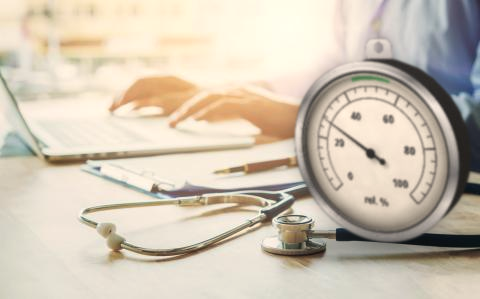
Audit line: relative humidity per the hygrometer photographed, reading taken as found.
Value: 28 %
